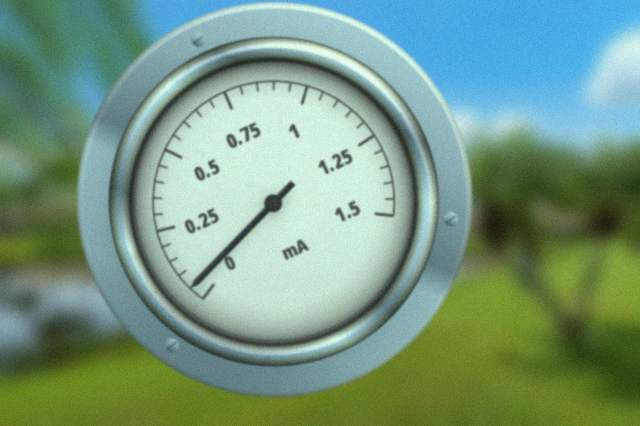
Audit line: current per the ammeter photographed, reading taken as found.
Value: 0.05 mA
